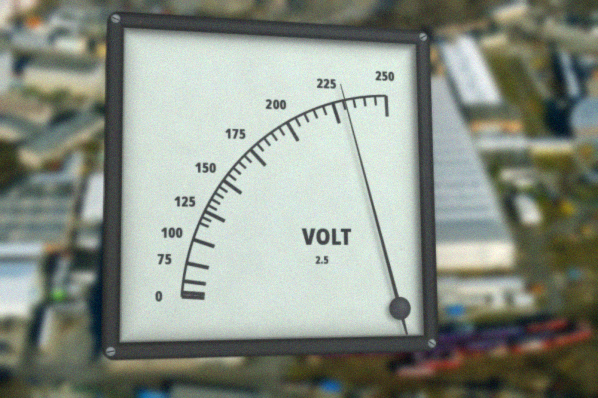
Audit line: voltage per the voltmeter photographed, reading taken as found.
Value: 230 V
